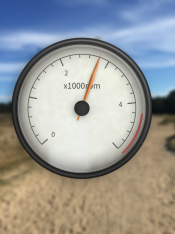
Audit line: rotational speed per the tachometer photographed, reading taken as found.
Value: 2800 rpm
